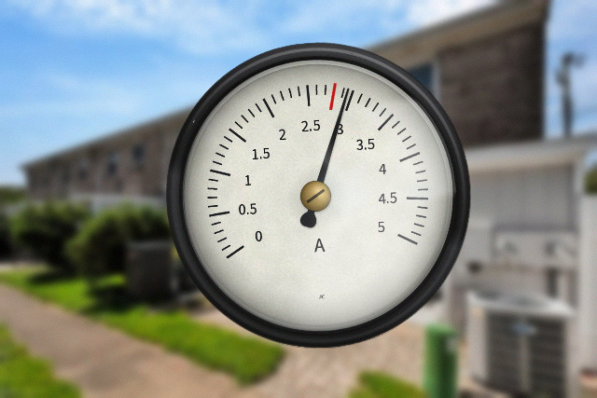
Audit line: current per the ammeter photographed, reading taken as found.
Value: 2.95 A
